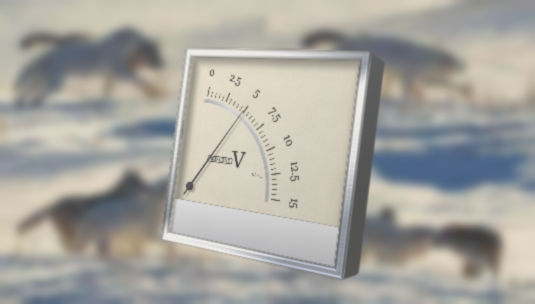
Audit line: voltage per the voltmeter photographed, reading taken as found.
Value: 5 V
